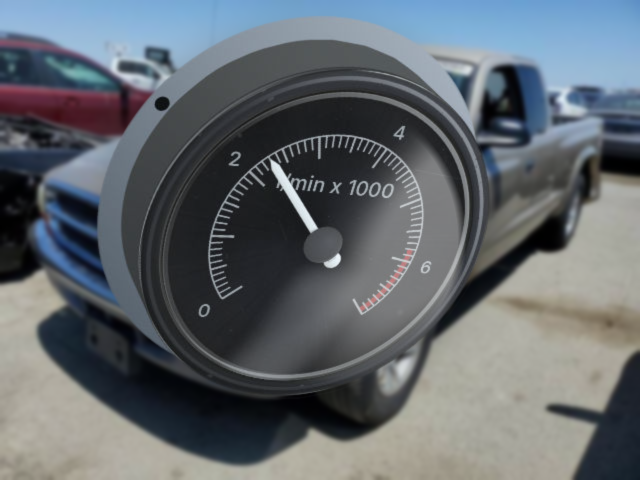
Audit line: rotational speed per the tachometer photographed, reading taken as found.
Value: 2300 rpm
